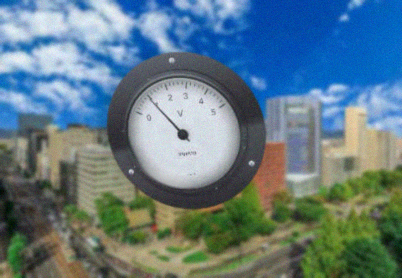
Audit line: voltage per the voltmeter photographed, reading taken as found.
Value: 1 V
